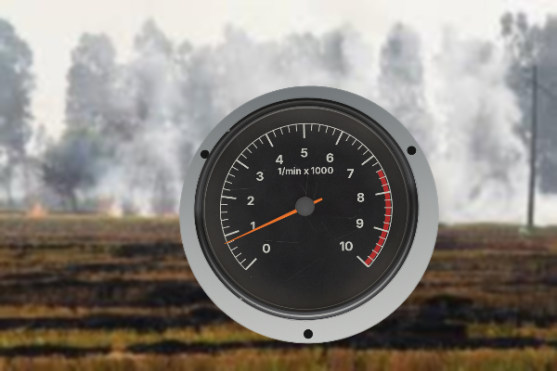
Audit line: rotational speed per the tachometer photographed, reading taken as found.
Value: 800 rpm
